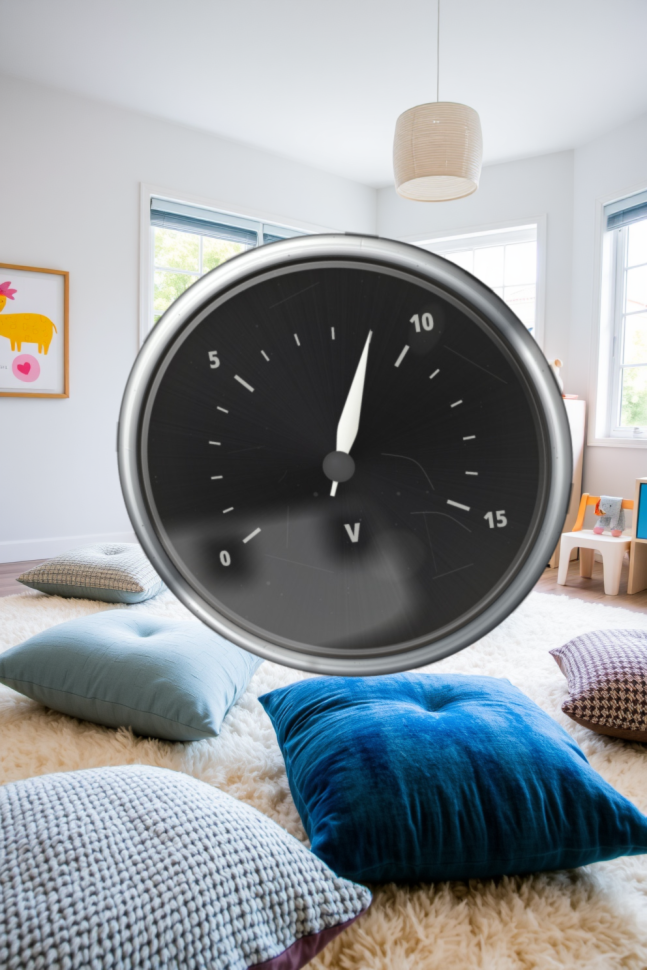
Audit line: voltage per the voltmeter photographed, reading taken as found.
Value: 9 V
